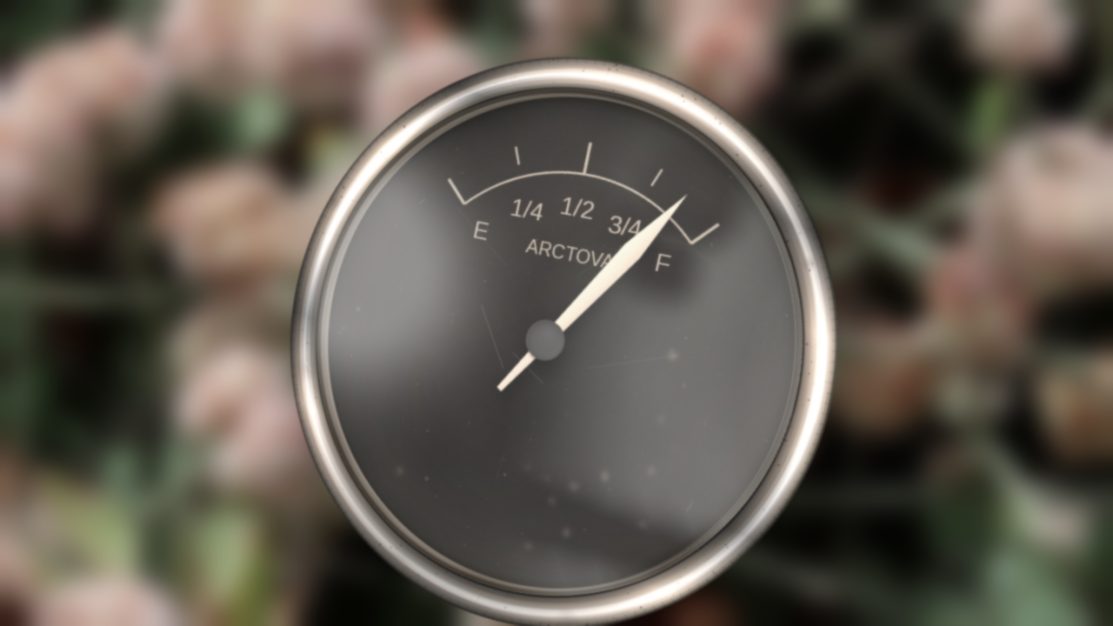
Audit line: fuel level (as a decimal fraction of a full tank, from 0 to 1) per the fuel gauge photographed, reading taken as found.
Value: 0.875
